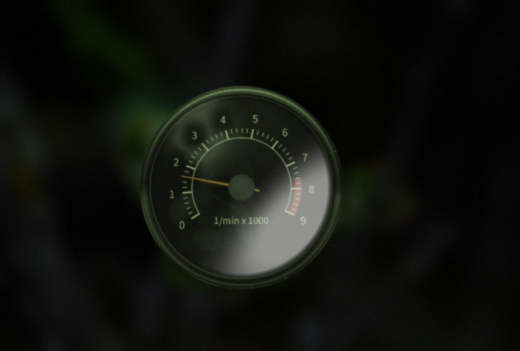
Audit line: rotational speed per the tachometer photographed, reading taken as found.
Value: 1600 rpm
